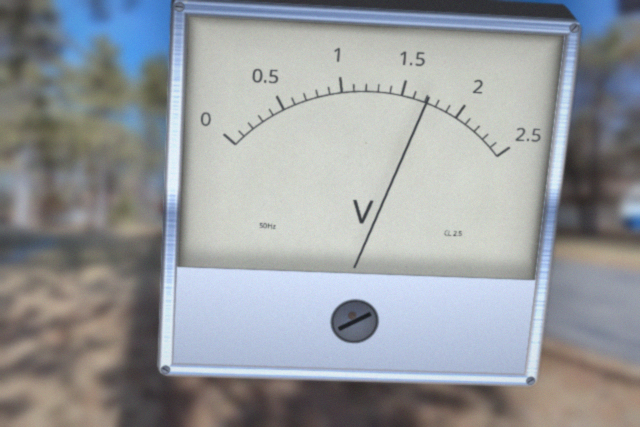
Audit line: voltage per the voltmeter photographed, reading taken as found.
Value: 1.7 V
